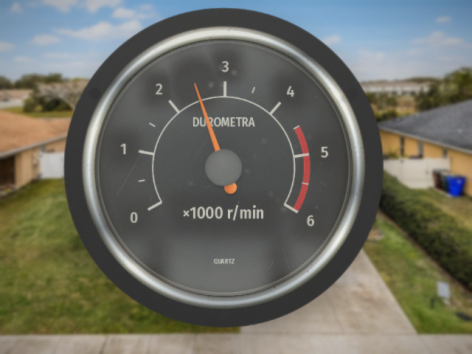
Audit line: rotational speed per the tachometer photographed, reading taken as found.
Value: 2500 rpm
